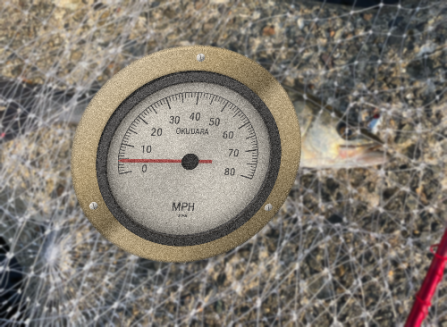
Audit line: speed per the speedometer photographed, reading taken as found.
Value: 5 mph
